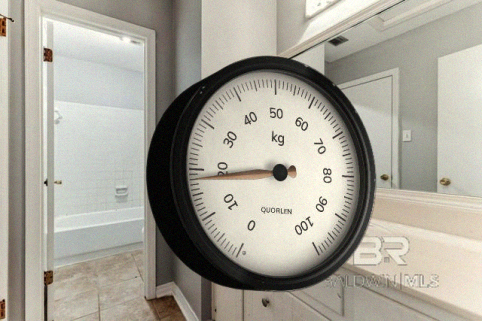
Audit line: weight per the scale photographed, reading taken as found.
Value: 18 kg
